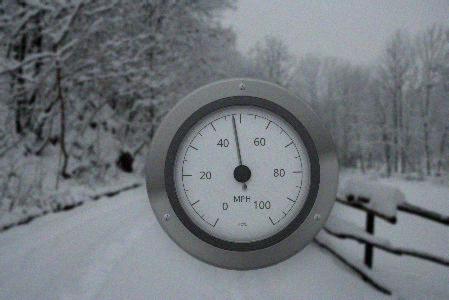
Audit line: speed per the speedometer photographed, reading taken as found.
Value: 47.5 mph
